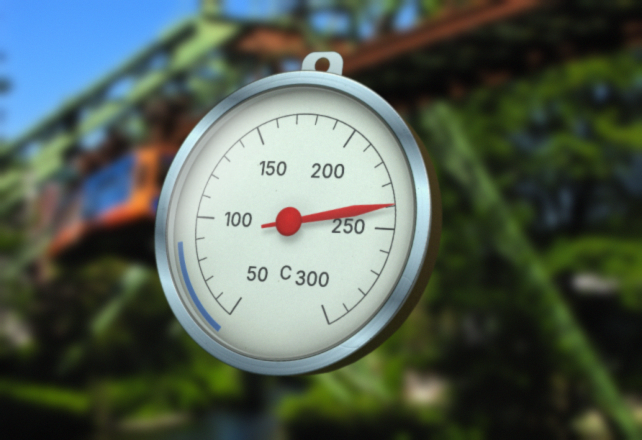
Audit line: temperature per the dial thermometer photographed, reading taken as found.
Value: 240 °C
